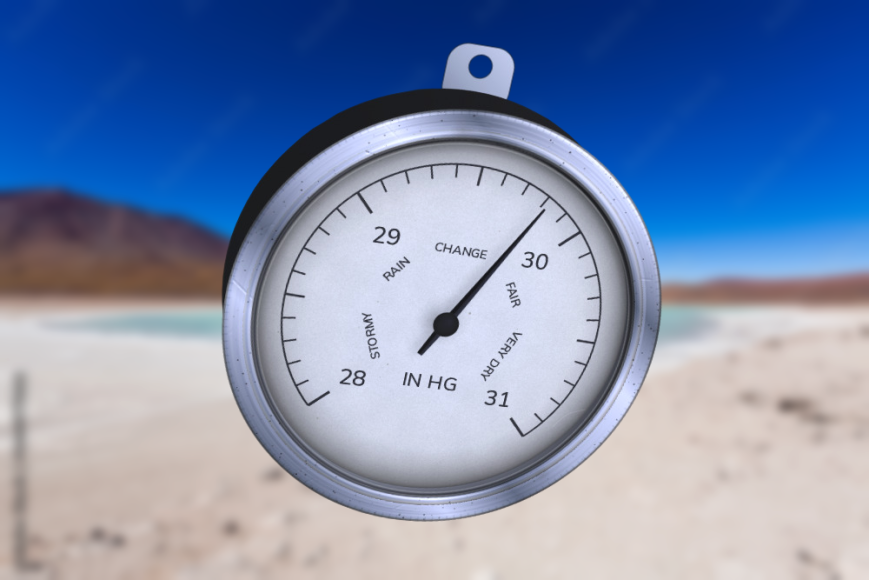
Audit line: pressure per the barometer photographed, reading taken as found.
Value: 29.8 inHg
